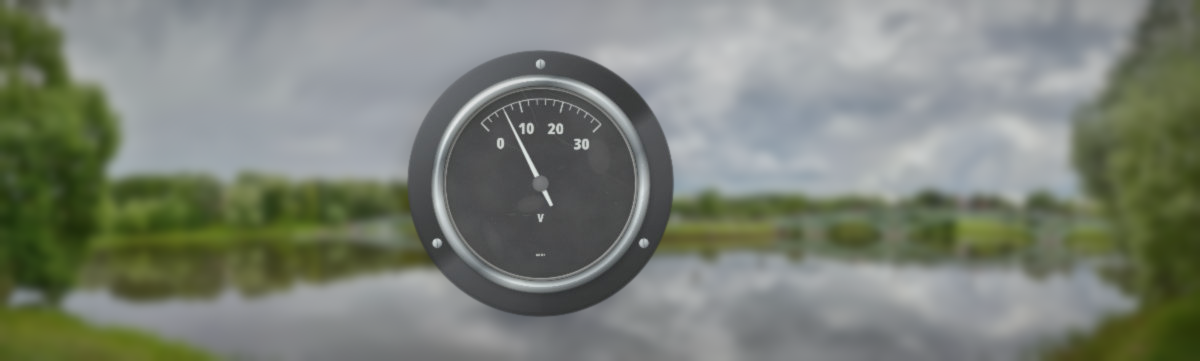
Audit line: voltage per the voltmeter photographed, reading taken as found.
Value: 6 V
